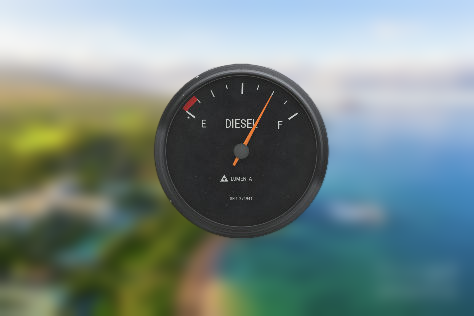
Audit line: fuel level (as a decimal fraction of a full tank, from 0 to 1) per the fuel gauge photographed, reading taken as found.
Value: 0.75
